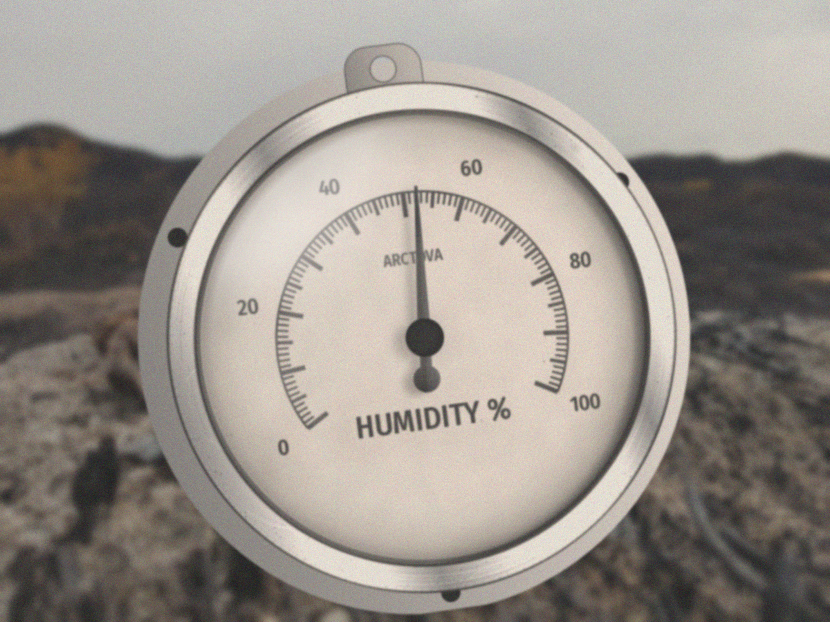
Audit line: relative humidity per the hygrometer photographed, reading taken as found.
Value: 52 %
